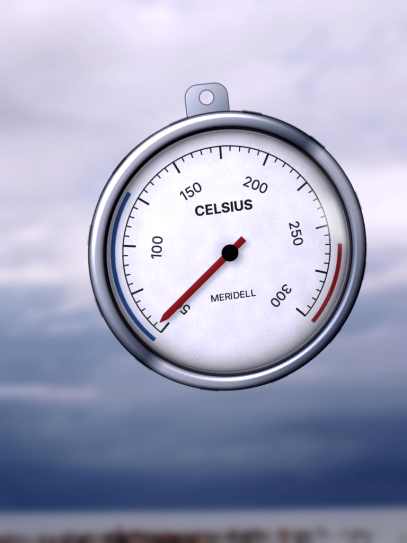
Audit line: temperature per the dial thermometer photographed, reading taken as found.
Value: 55 °C
